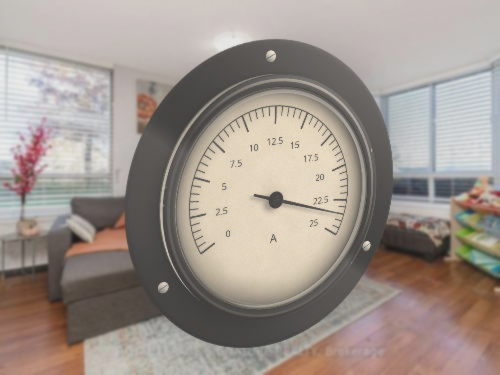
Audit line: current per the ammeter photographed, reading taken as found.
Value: 23.5 A
